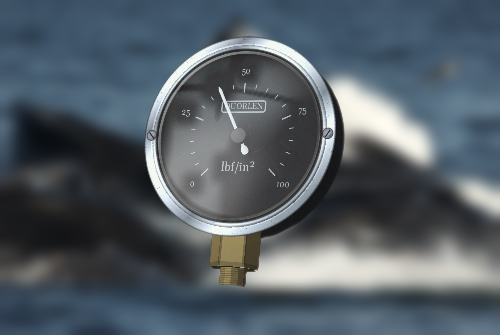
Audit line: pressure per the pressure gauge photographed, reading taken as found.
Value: 40 psi
